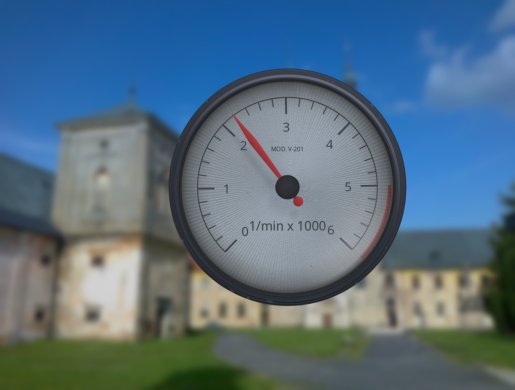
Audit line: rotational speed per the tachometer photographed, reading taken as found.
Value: 2200 rpm
